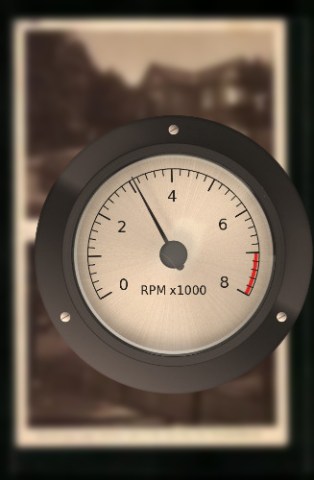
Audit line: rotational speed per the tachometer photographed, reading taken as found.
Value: 3100 rpm
